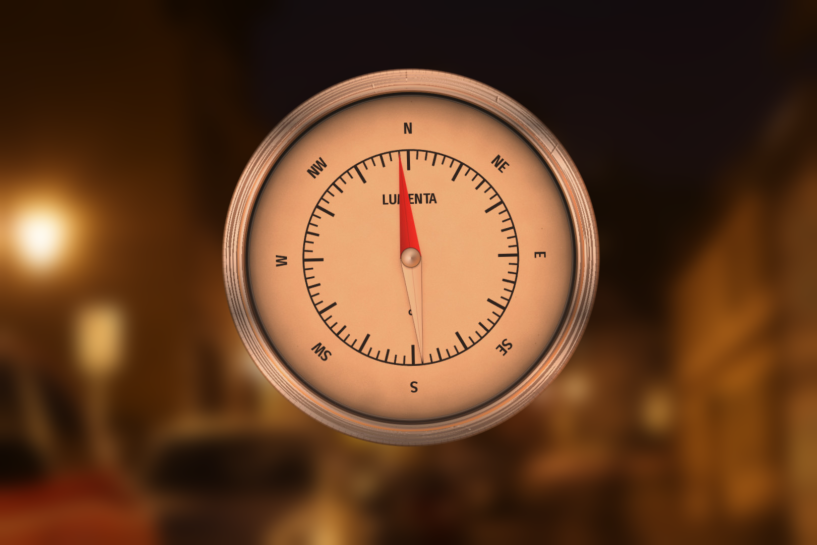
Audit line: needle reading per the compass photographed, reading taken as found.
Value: 355 °
